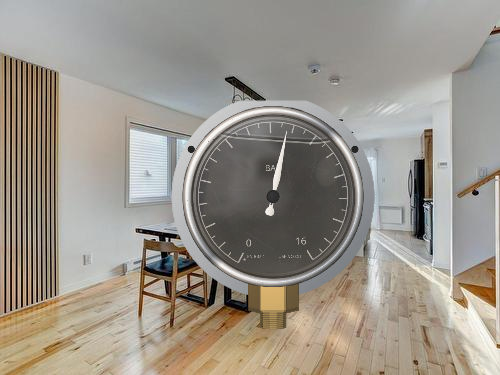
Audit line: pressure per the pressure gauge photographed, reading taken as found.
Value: 8.75 bar
